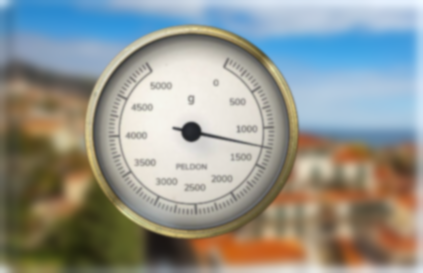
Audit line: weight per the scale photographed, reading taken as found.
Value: 1250 g
